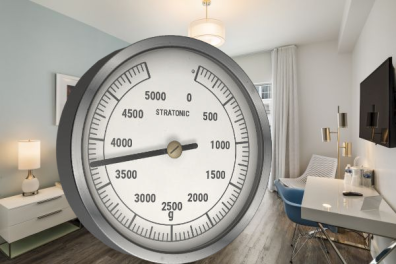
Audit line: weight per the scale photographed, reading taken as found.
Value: 3750 g
